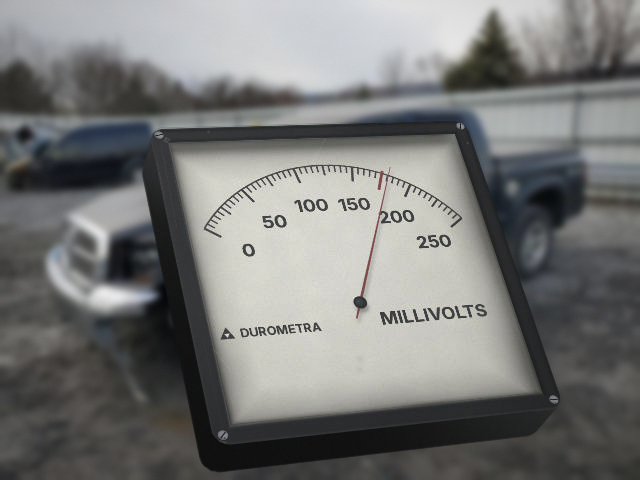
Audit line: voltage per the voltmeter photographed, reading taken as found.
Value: 180 mV
